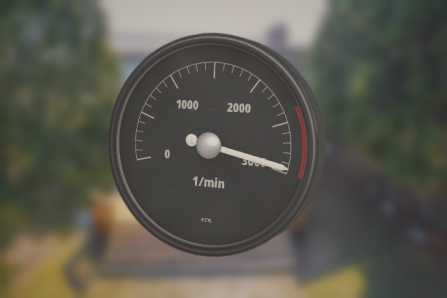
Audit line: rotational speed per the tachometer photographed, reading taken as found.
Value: 2950 rpm
